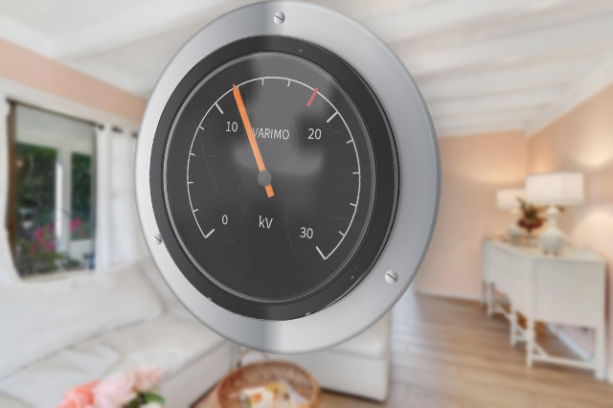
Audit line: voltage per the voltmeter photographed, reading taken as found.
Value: 12 kV
